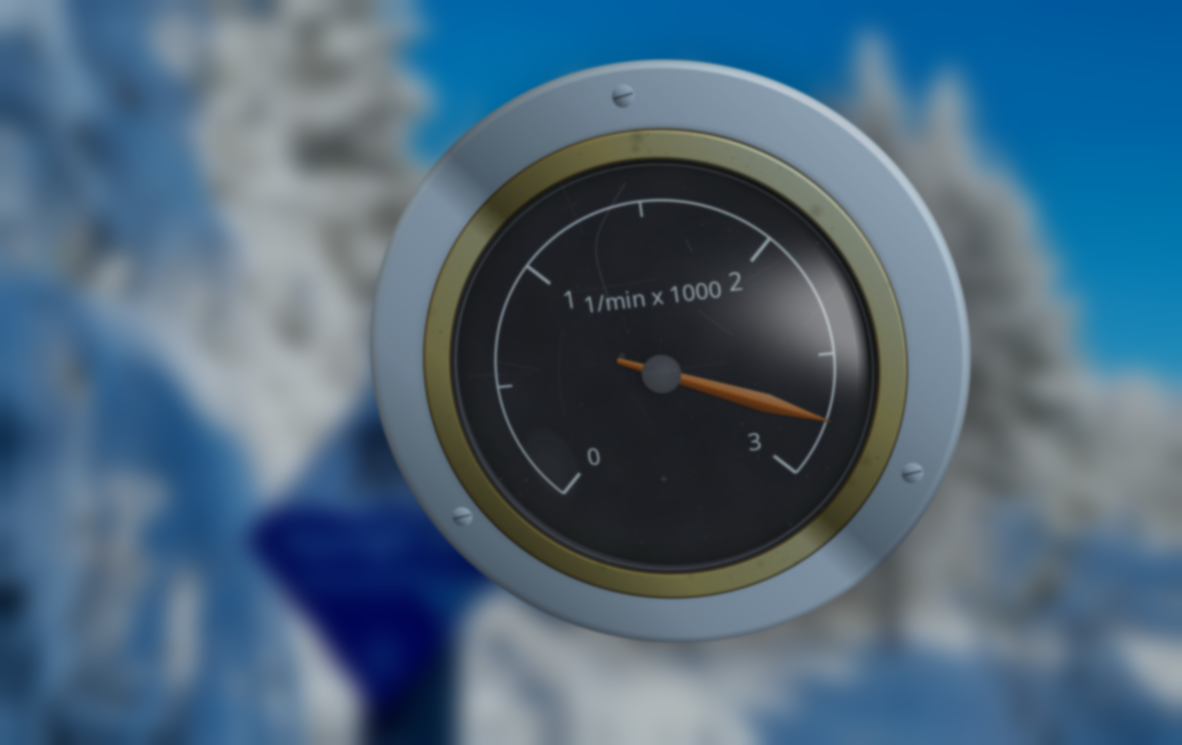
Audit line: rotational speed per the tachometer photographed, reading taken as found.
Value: 2750 rpm
